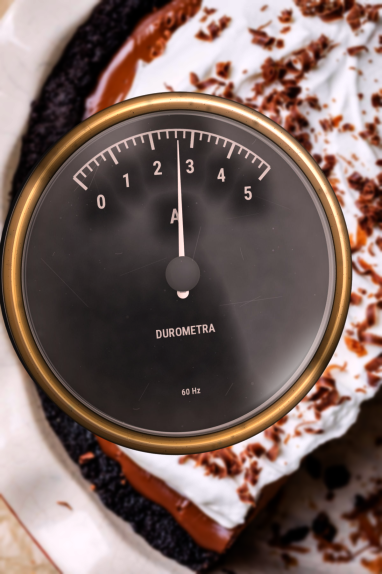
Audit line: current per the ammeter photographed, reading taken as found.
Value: 2.6 A
